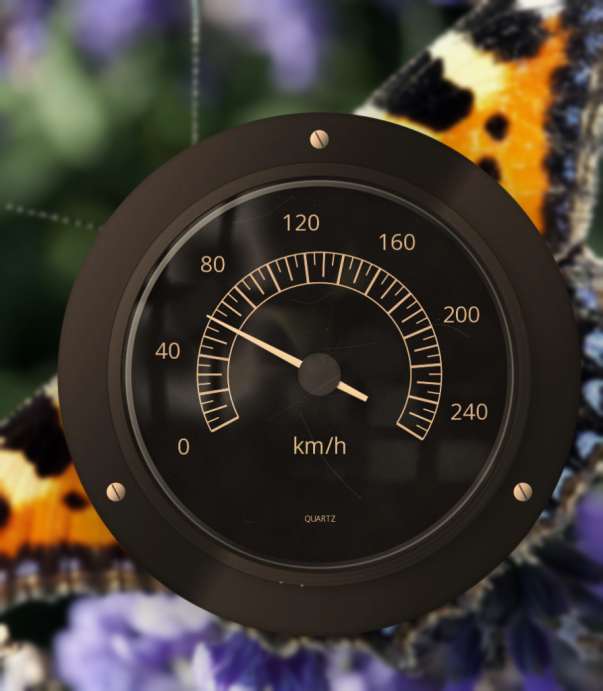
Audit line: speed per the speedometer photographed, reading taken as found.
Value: 60 km/h
